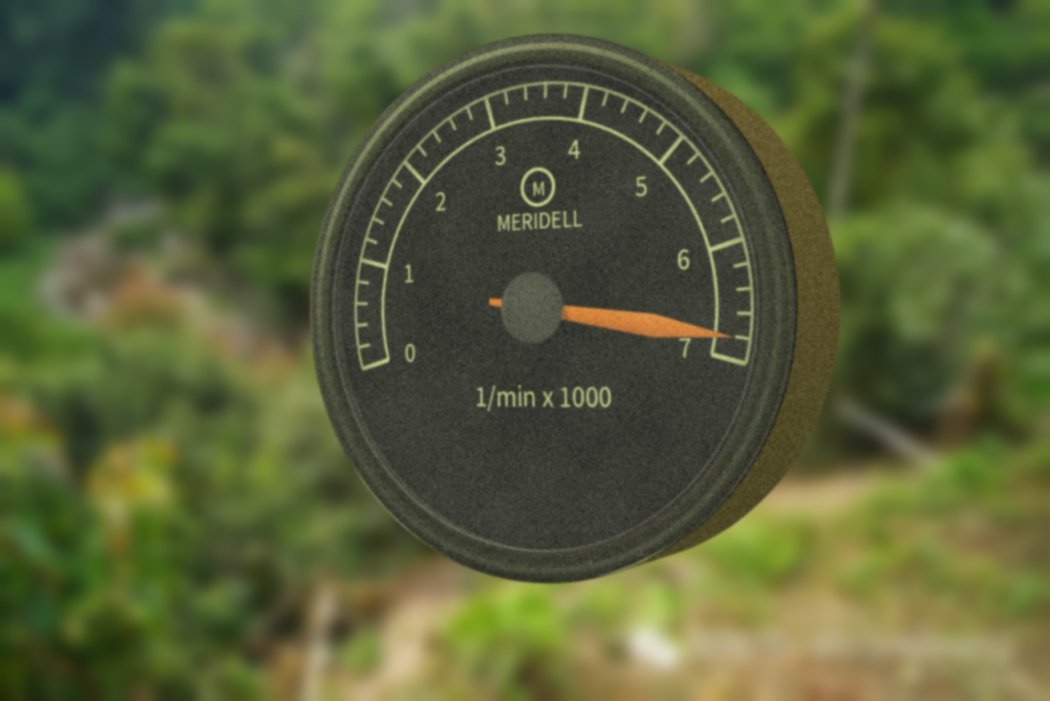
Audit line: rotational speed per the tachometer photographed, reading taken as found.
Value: 6800 rpm
